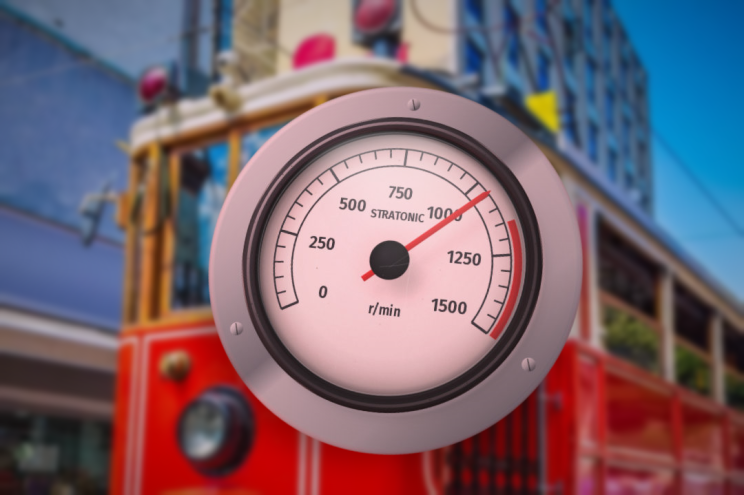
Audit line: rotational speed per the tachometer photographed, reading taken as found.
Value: 1050 rpm
